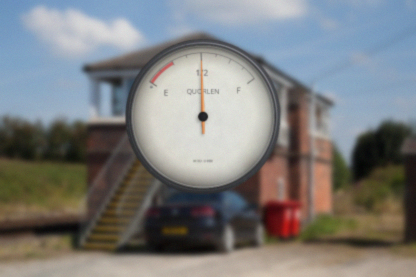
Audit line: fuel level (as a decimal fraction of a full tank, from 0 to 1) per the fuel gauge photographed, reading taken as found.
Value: 0.5
